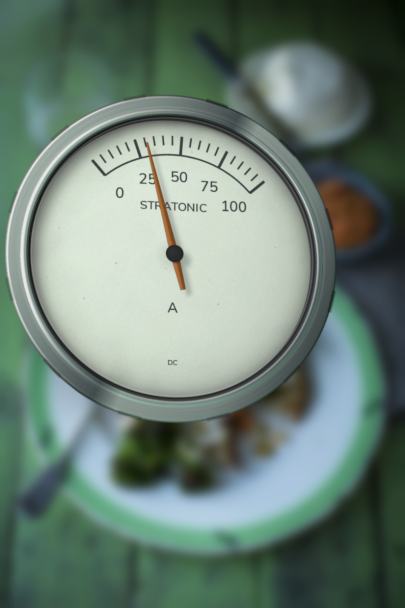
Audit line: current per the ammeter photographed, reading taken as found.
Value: 30 A
